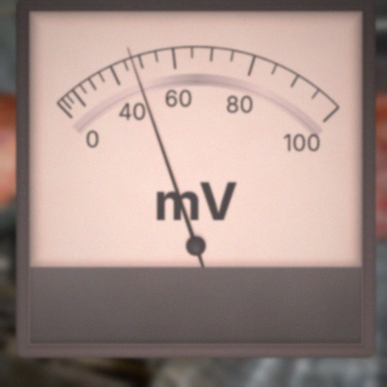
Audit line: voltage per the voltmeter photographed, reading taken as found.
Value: 47.5 mV
